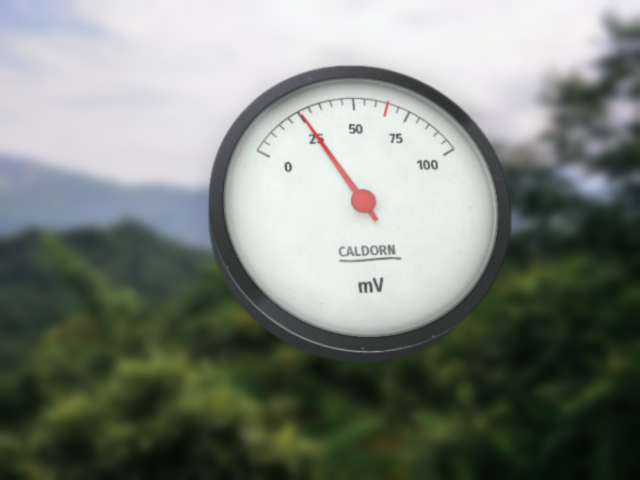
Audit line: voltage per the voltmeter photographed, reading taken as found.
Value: 25 mV
